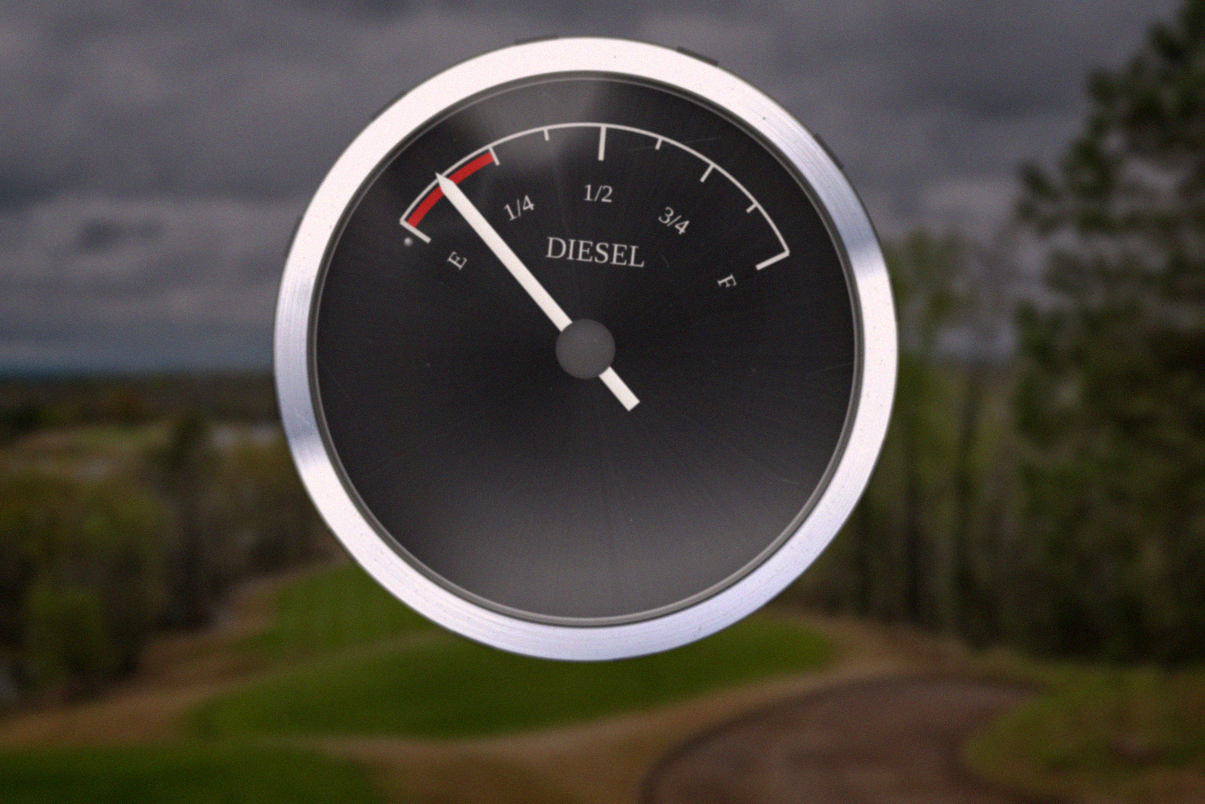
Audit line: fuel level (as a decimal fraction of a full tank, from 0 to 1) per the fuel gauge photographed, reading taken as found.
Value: 0.125
